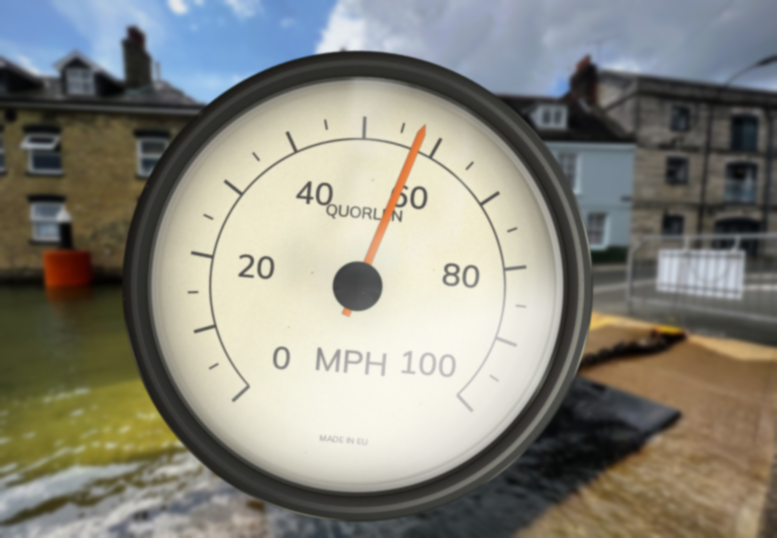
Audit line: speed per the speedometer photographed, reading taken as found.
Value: 57.5 mph
